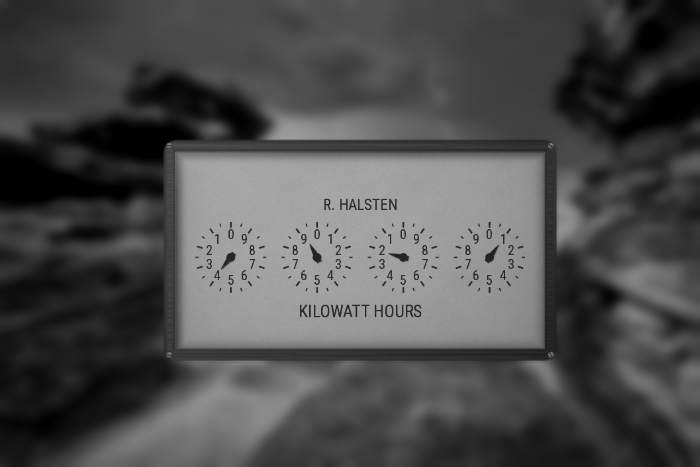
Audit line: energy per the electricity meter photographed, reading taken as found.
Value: 3921 kWh
